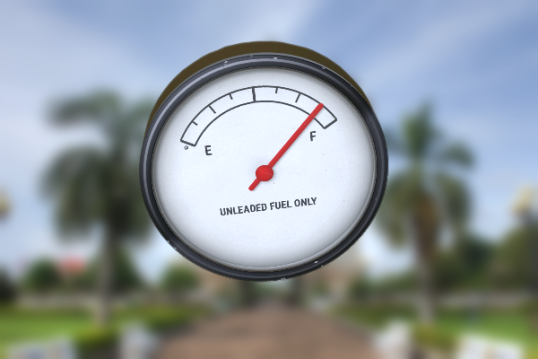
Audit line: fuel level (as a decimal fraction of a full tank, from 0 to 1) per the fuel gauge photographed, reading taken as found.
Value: 0.875
